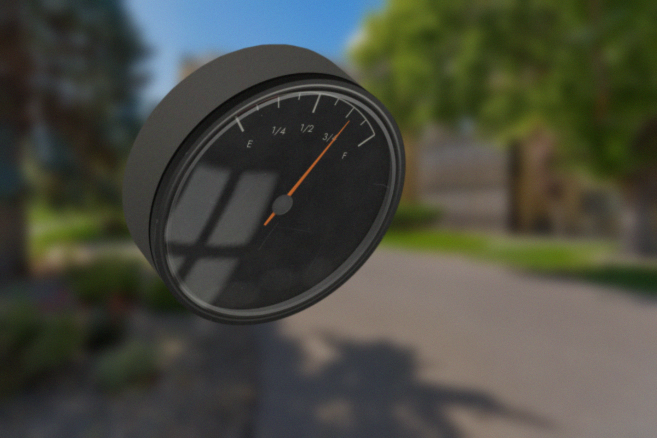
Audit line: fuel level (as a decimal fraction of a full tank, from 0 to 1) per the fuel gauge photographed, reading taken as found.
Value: 0.75
